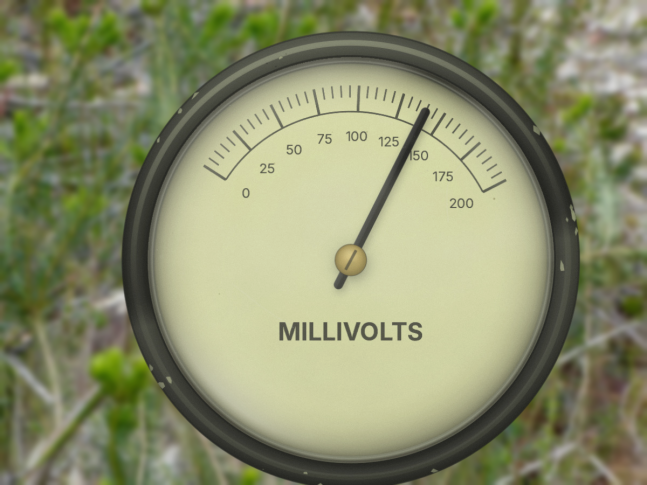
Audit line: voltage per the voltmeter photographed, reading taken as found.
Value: 140 mV
